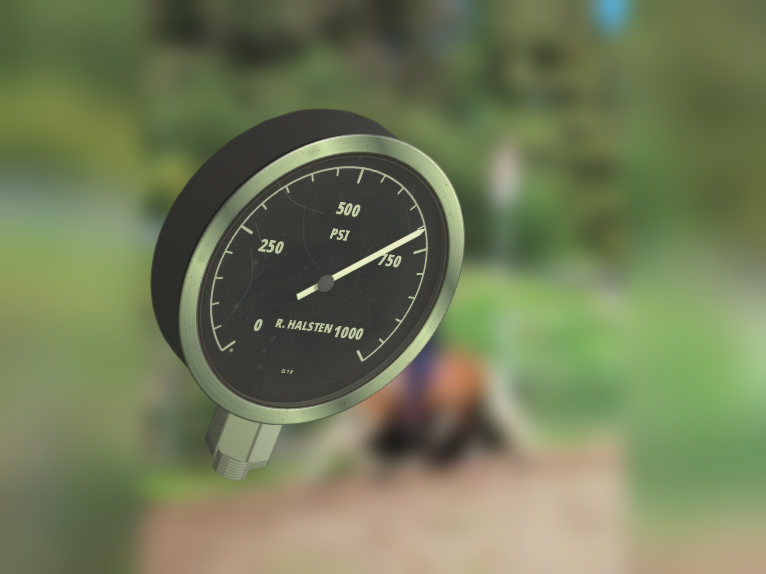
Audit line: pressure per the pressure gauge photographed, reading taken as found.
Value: 700 psi
